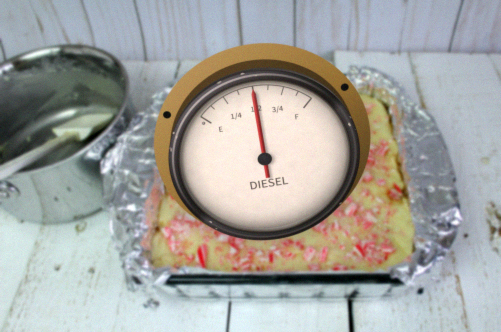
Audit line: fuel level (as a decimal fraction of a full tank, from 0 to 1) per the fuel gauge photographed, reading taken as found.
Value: 0.5
